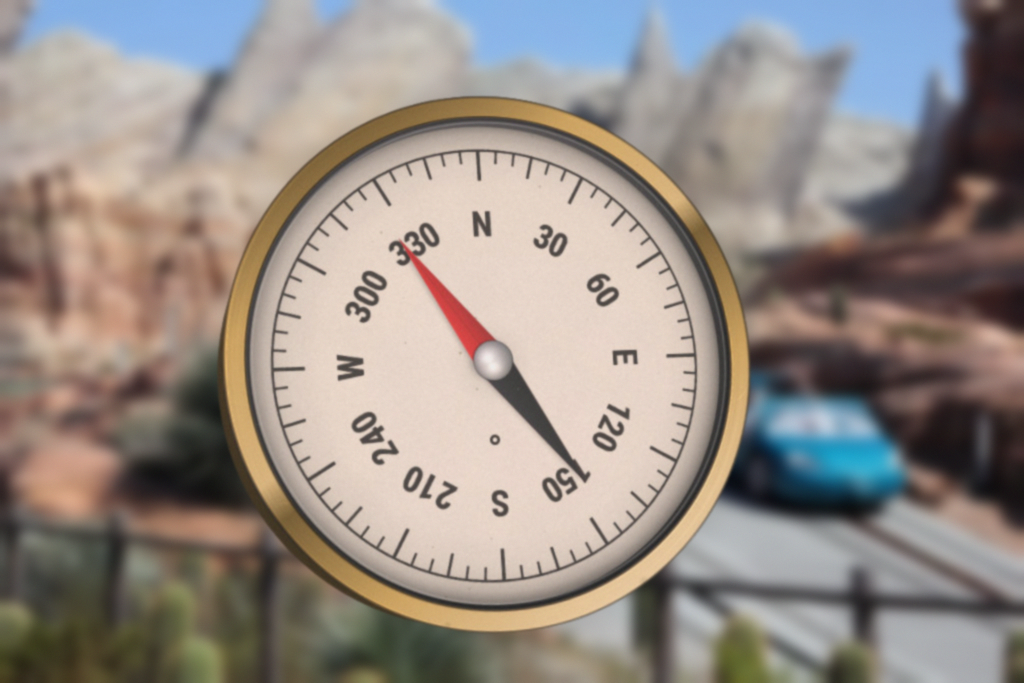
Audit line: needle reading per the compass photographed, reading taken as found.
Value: 325 °
